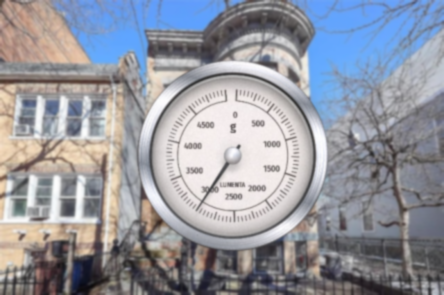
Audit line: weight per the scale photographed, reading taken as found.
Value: 3000 g
